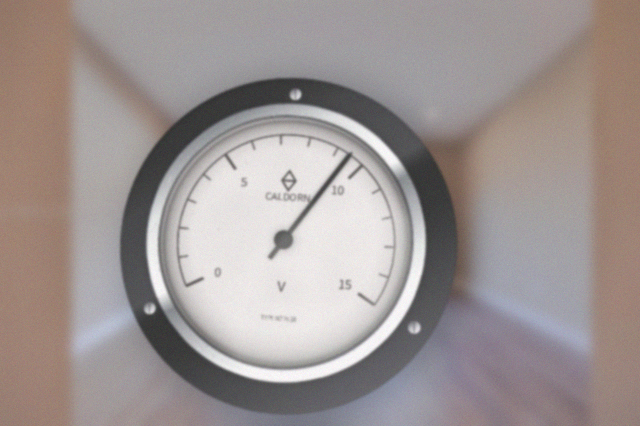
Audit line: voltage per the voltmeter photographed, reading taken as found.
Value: 9.5 V
